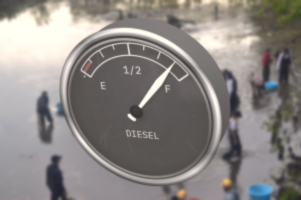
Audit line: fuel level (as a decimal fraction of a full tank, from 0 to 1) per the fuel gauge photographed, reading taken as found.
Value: 0.875
